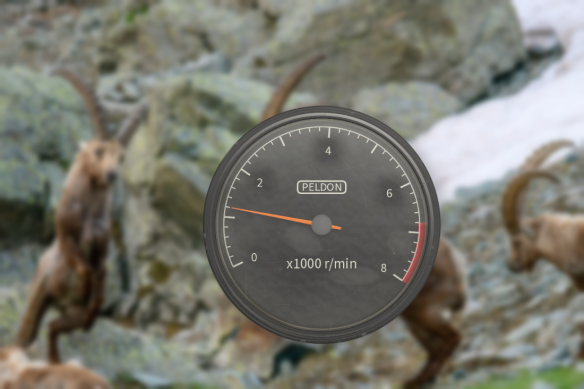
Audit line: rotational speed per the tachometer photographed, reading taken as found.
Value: 1200 rpm
